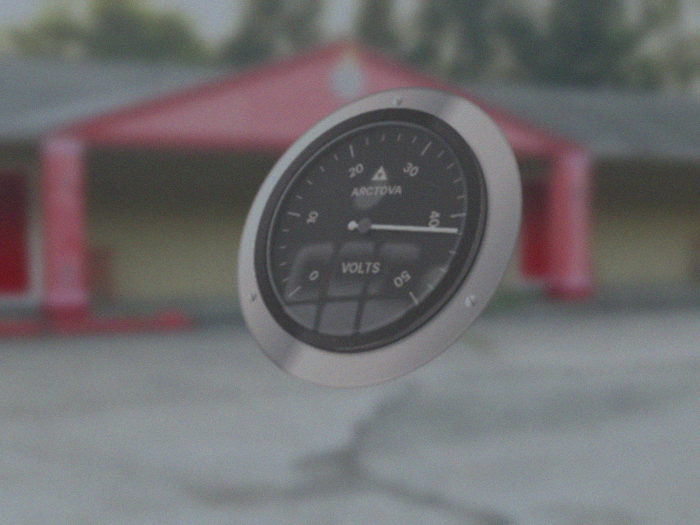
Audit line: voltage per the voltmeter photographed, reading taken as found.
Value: 42 V
